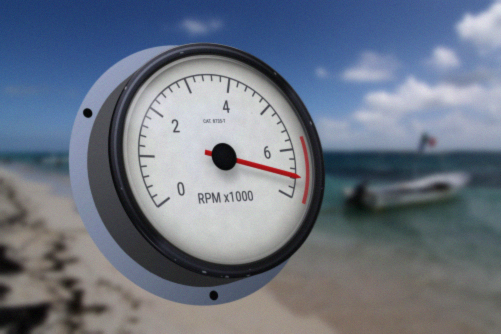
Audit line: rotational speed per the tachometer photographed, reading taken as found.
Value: 6600 rpm
